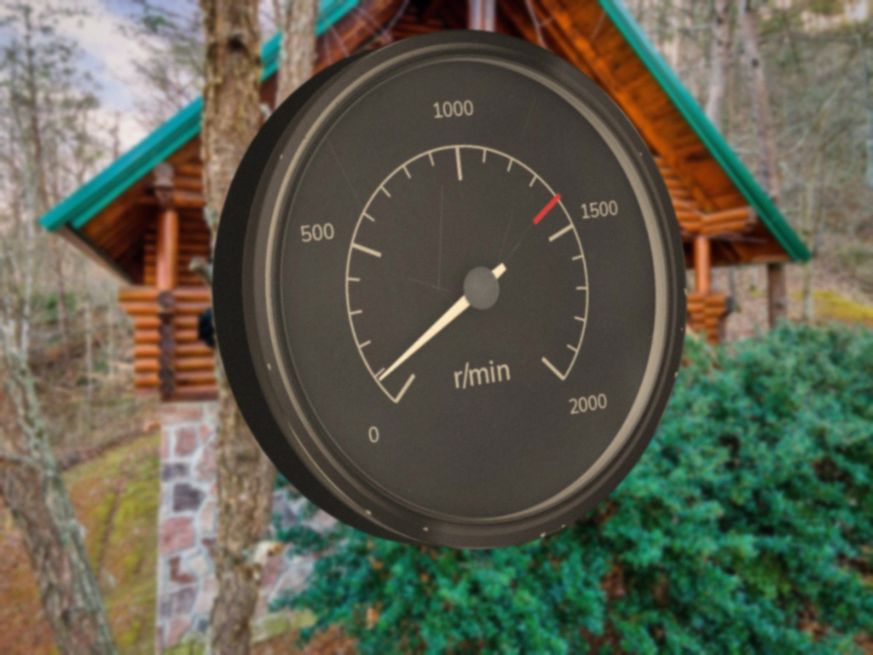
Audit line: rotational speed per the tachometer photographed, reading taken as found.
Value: 100 rpm
